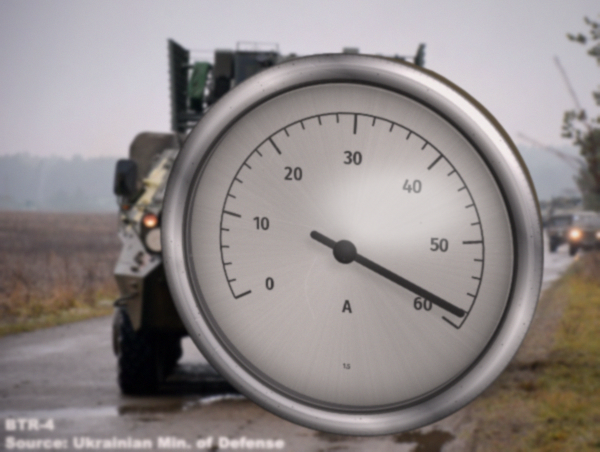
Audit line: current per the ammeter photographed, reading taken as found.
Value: 58 A
